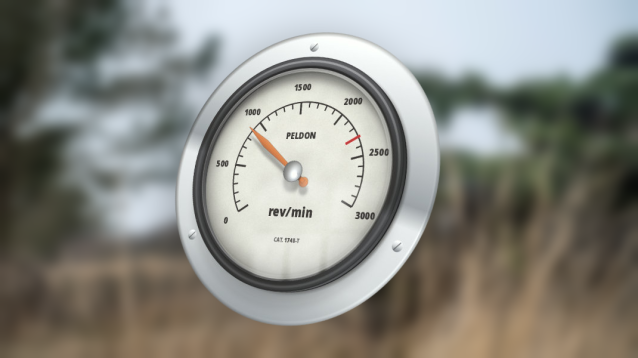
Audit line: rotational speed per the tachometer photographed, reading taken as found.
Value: 900 rpm
